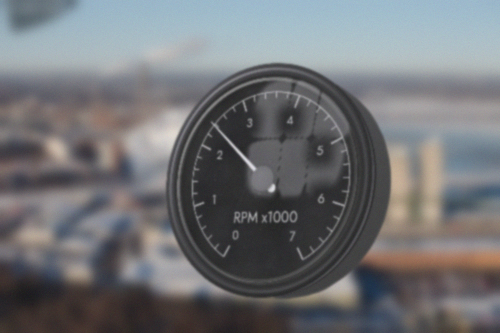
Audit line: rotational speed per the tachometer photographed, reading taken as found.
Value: 2400 rpm
